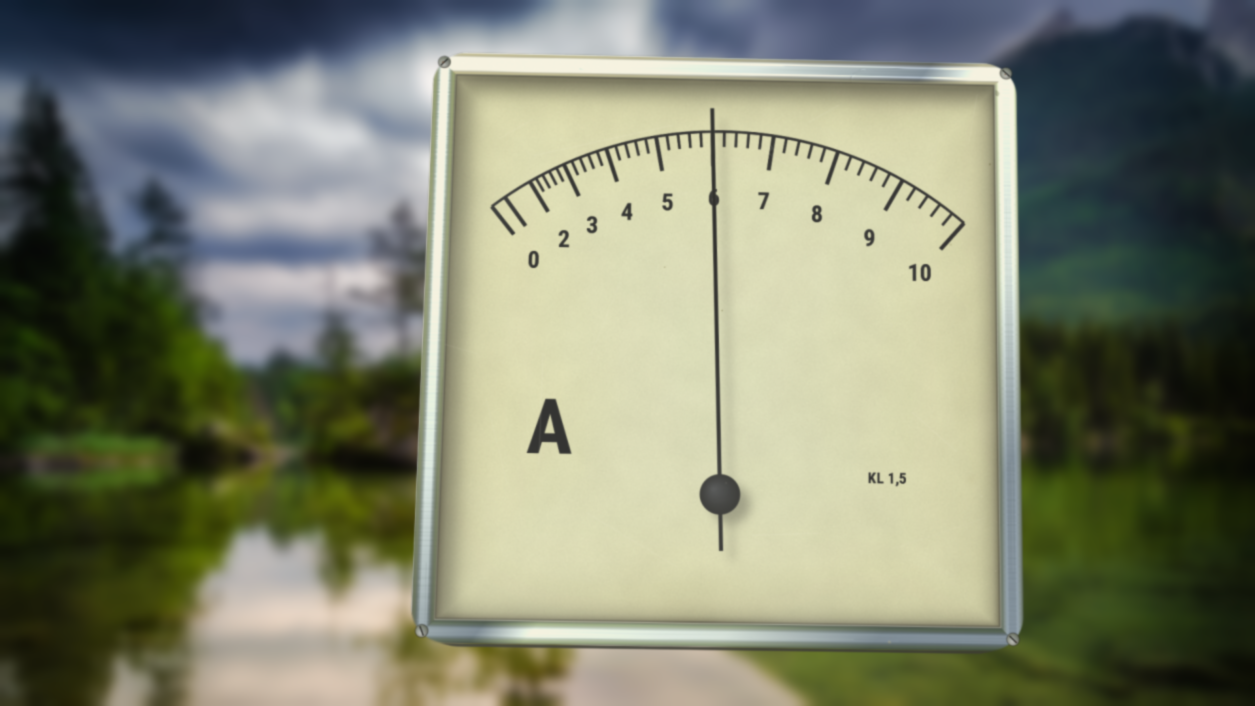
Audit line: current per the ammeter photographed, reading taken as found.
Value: 6 A
